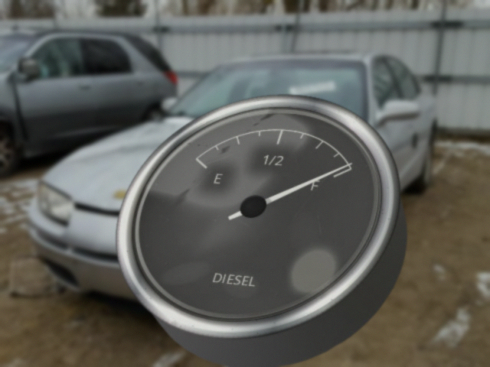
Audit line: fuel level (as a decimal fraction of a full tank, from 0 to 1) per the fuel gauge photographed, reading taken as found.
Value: 1
